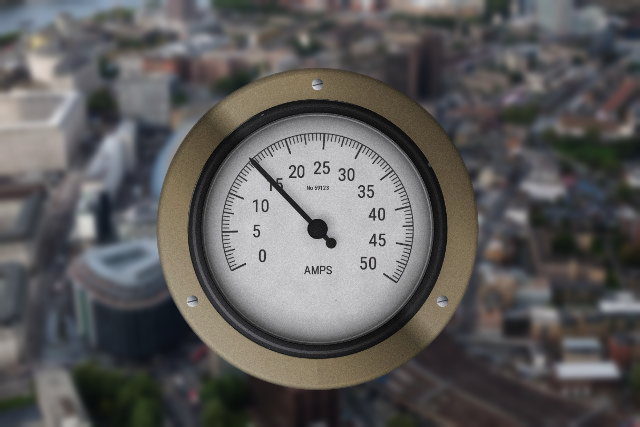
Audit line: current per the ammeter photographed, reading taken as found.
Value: 15 A
